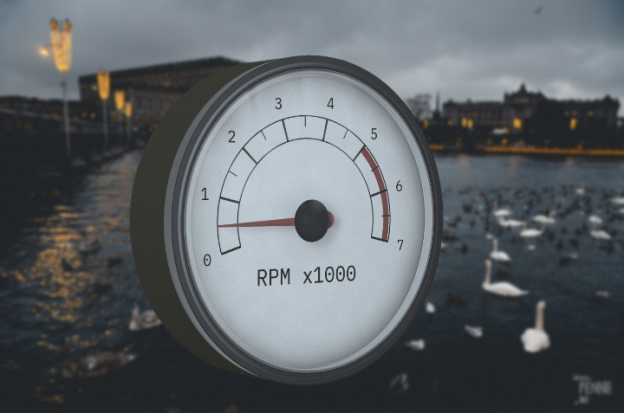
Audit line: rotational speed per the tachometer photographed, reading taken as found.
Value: 500 rpm
